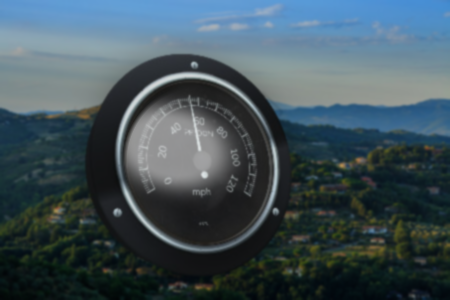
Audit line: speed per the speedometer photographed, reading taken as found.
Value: 55 mph
